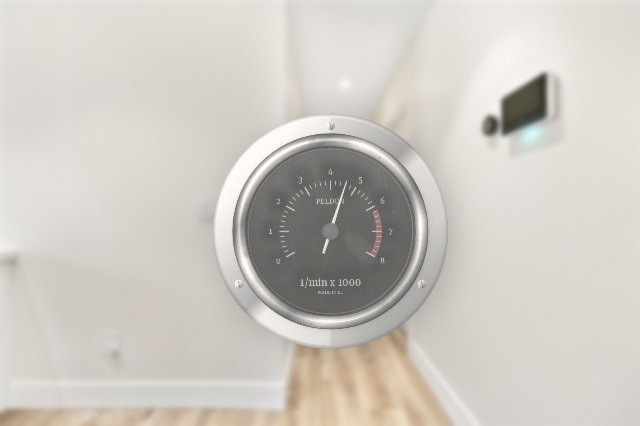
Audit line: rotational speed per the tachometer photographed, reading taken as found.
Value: 4600 rpm
